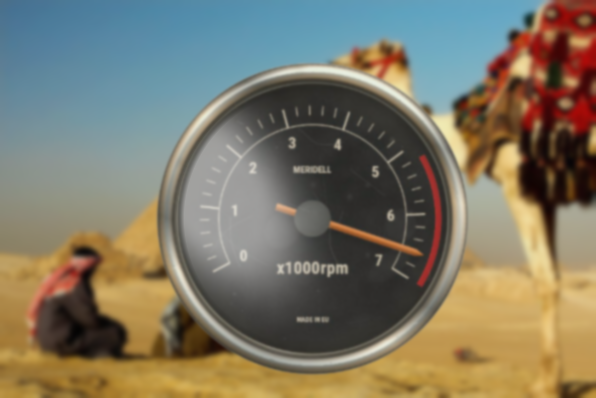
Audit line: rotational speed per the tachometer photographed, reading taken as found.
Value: 6600 rpm
